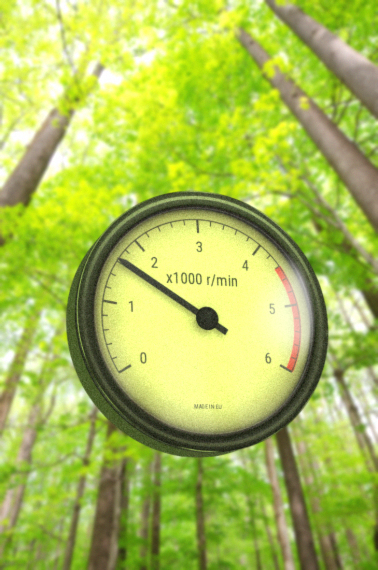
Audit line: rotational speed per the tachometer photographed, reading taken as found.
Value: 1600 rpm
